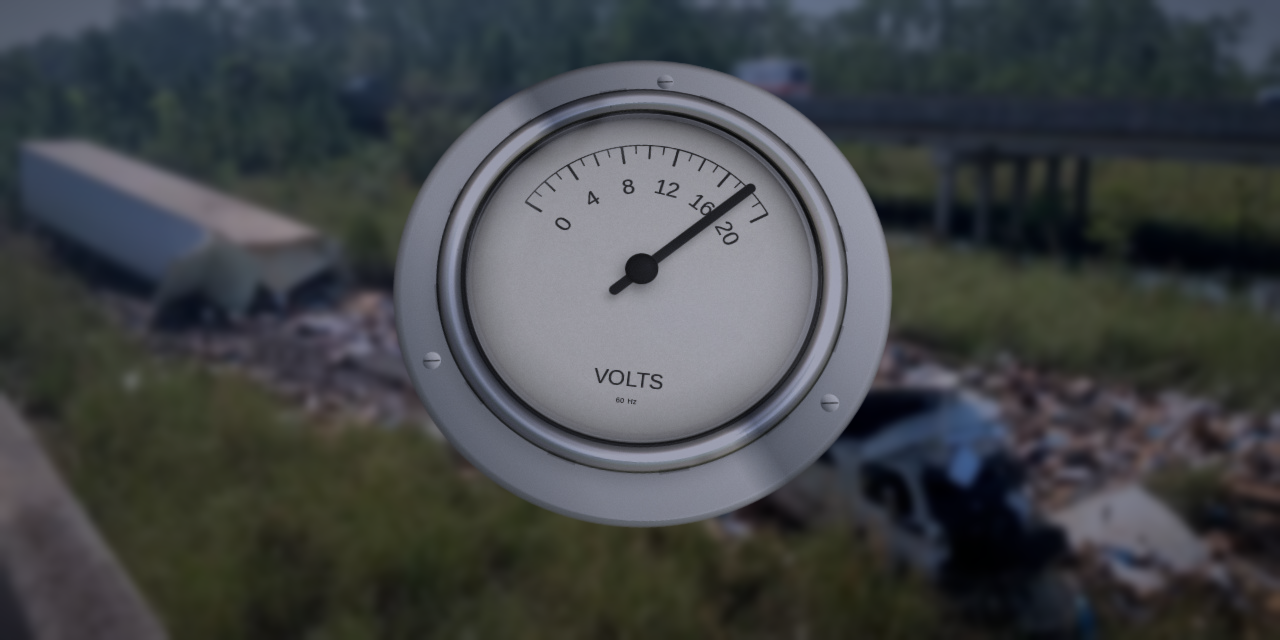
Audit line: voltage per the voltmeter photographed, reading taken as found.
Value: 18 V
